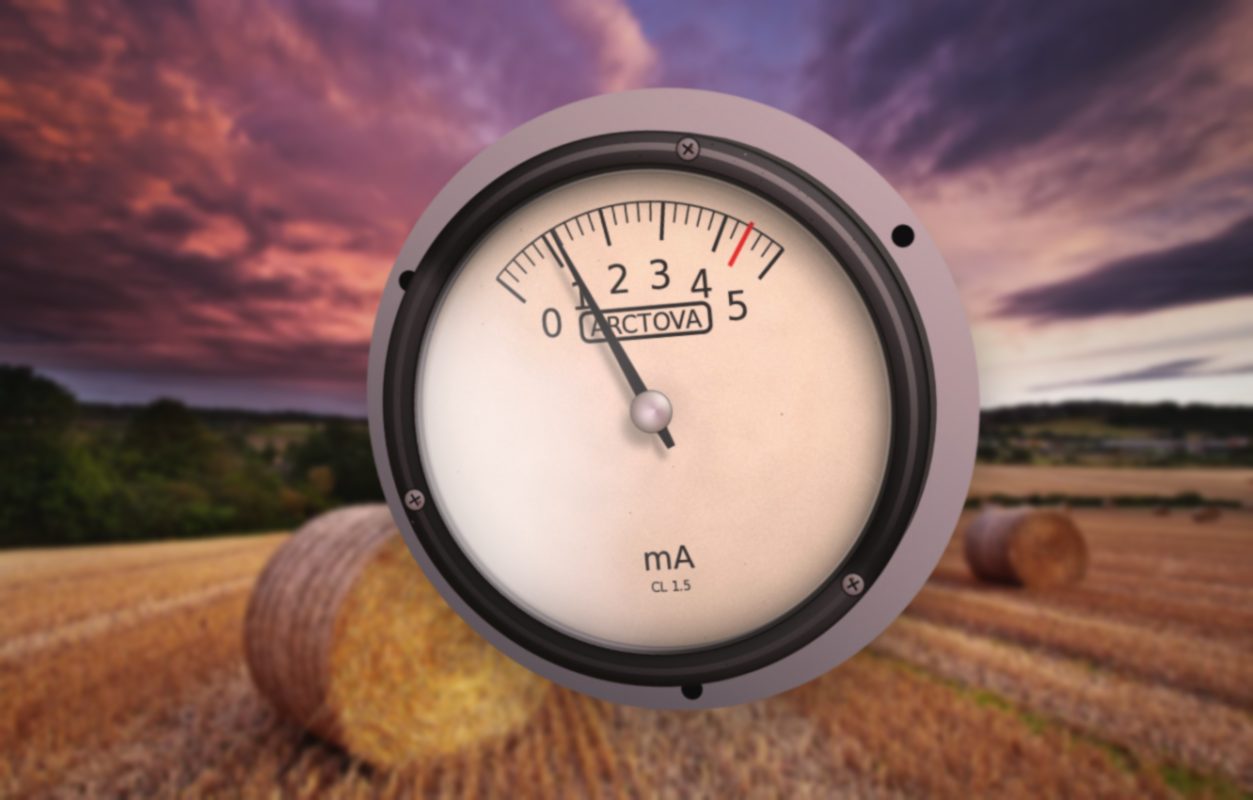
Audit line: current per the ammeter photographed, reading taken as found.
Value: 1.2 mA
